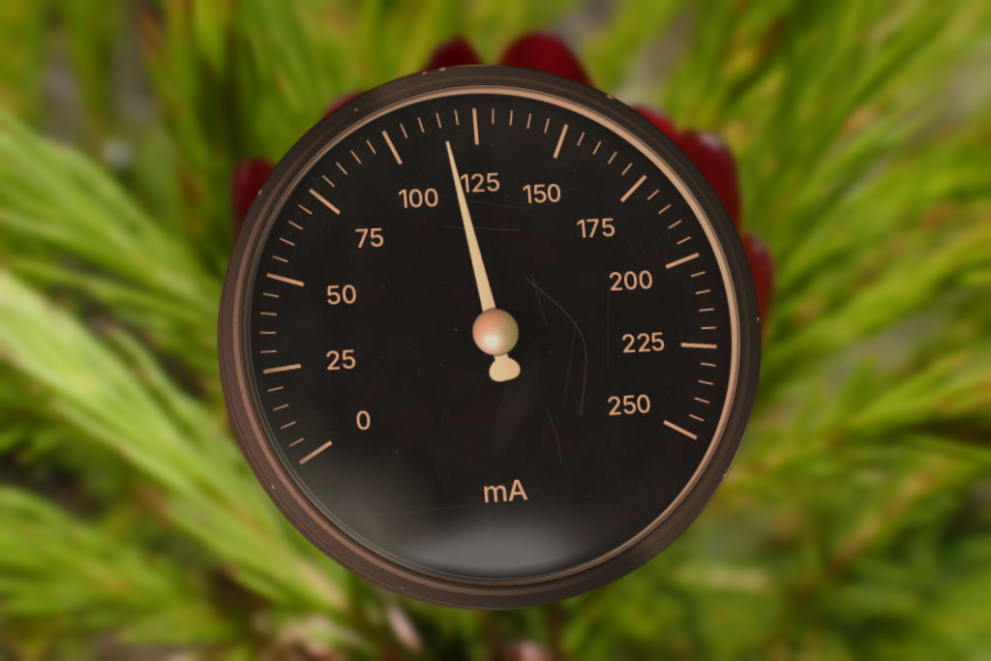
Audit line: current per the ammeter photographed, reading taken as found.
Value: 115 mA
